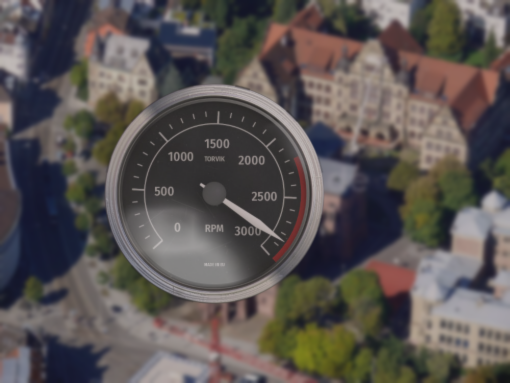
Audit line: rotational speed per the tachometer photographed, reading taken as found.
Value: 2850 rpm
